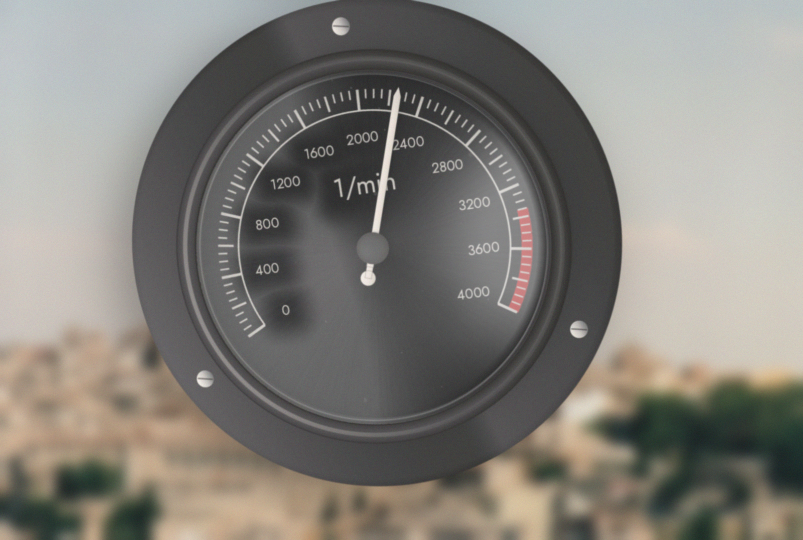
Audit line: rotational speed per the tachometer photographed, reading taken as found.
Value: 2250 rpm
